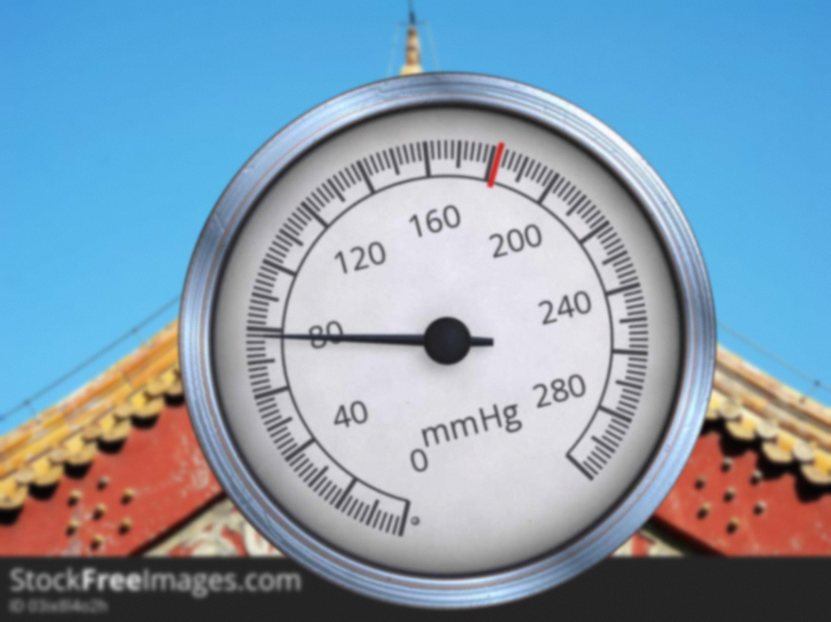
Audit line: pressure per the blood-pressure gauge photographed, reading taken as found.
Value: 78 mmHg
